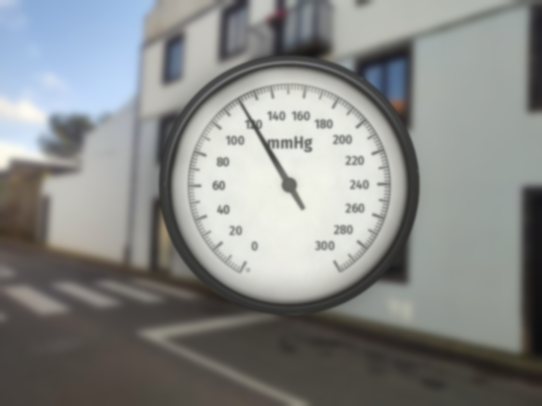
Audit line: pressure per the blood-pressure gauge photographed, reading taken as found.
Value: 120 mmHg
